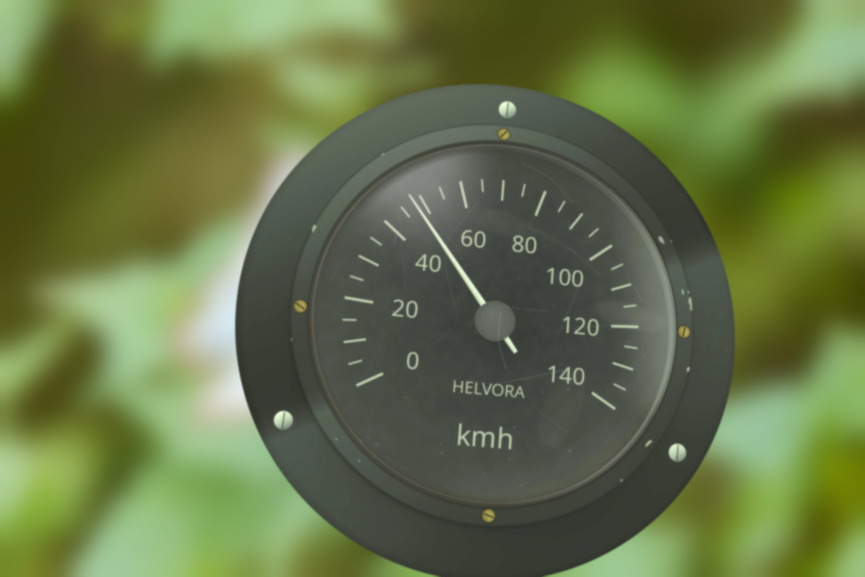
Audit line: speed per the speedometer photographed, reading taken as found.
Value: 47.5 km/h
